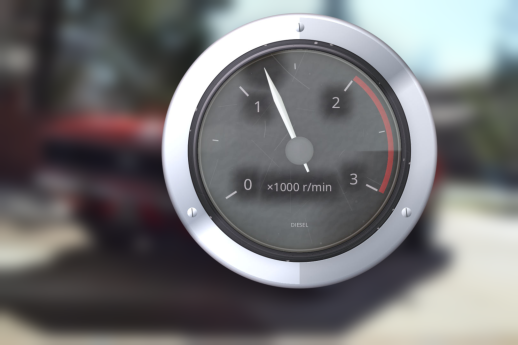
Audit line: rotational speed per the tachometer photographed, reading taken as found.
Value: 1250 rpm
